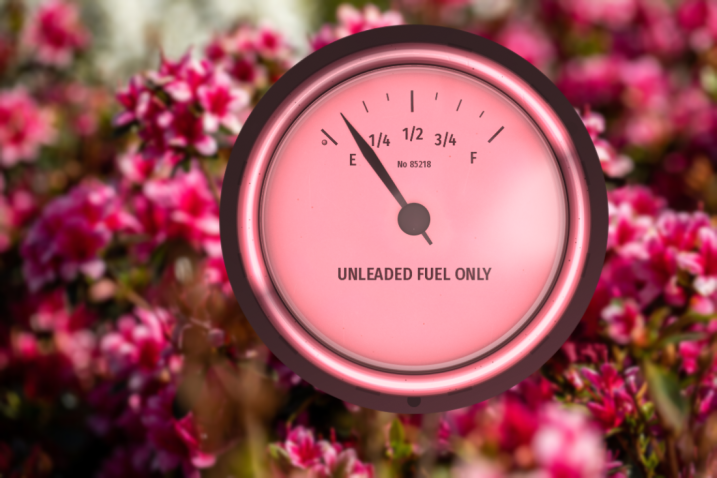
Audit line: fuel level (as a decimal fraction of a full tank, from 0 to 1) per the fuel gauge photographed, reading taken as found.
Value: 0.125
